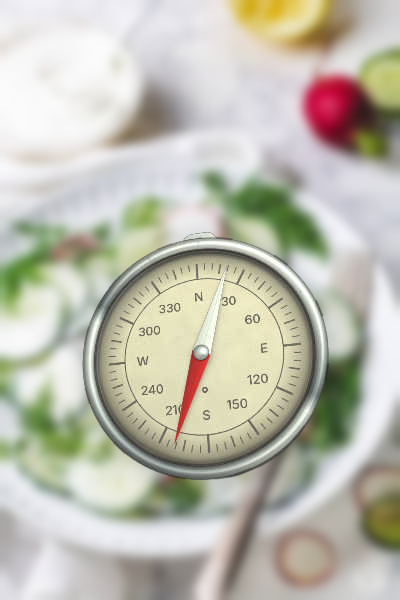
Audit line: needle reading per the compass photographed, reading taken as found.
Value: 200 °
